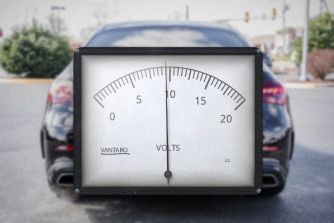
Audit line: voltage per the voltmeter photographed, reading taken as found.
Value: 9.5 V
